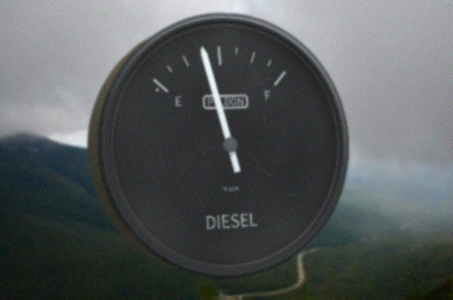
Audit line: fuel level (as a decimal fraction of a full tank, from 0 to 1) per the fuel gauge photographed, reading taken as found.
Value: 0.375
